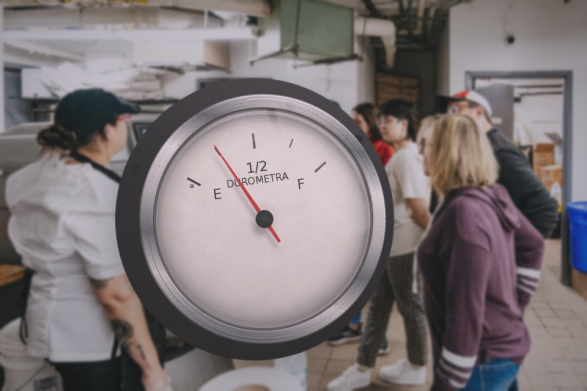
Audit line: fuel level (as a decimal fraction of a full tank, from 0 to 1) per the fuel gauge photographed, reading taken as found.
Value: 0.25
